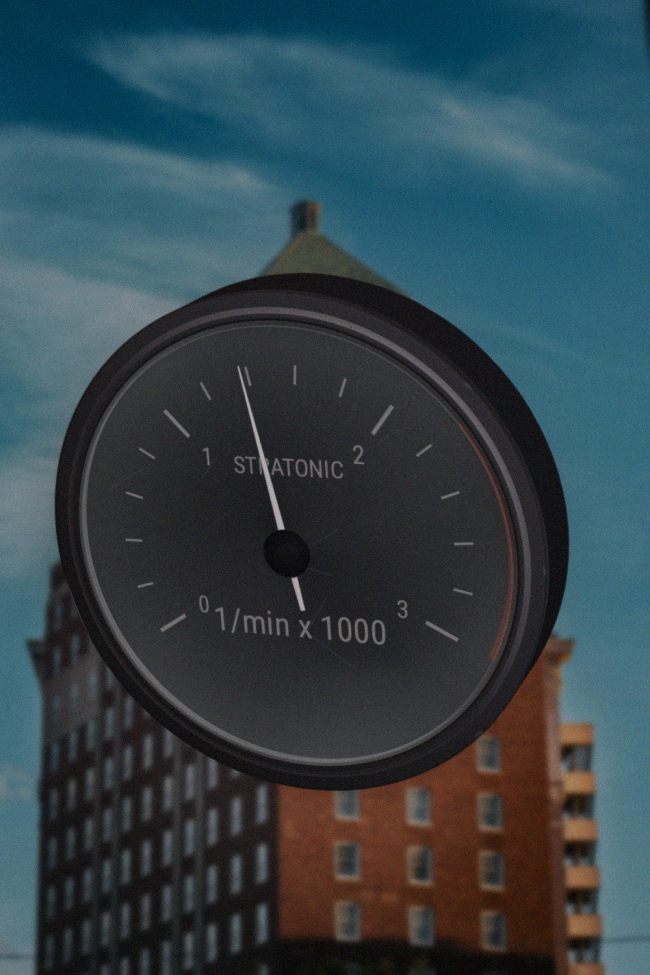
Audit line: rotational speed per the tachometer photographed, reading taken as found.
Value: 1400 rpm
